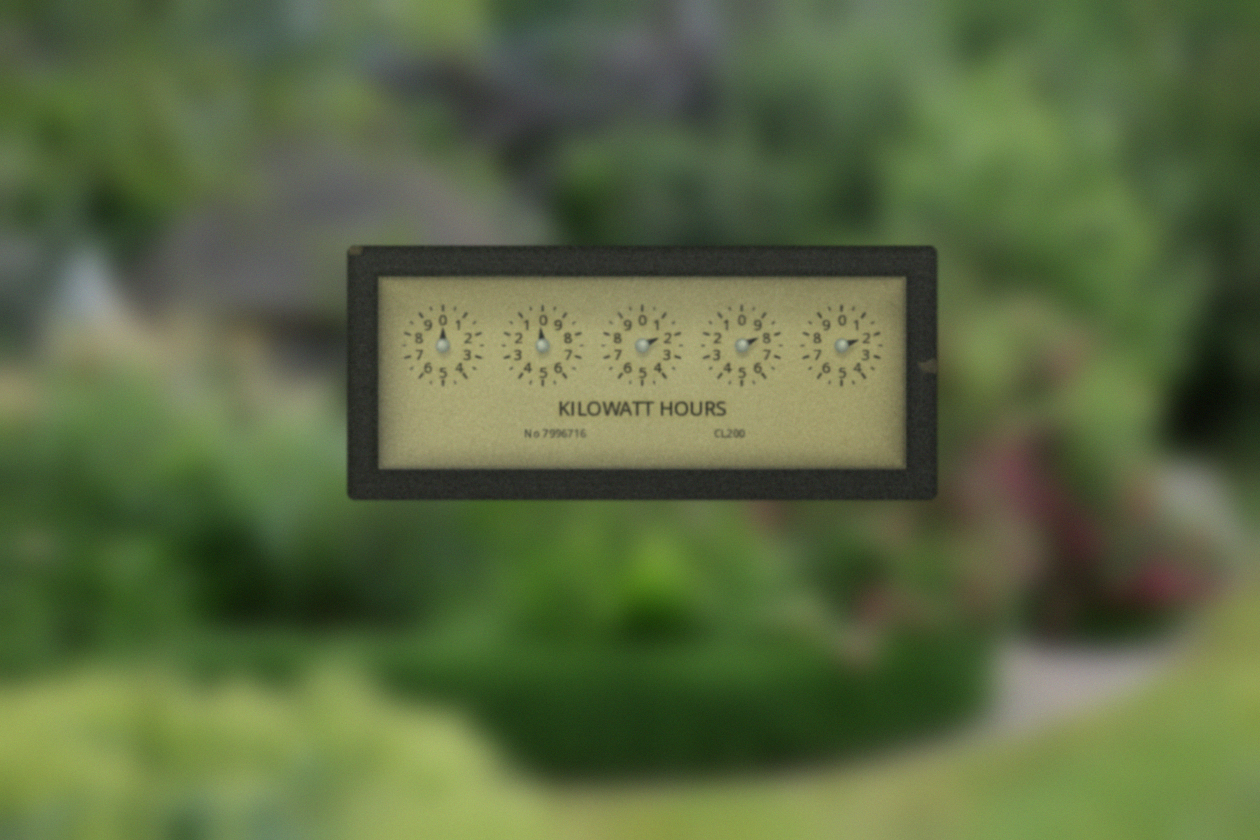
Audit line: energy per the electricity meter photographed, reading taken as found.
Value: 182 kWh
